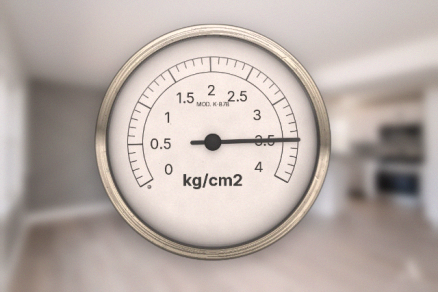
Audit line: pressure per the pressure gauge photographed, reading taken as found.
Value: 3.5 kg/cm²
